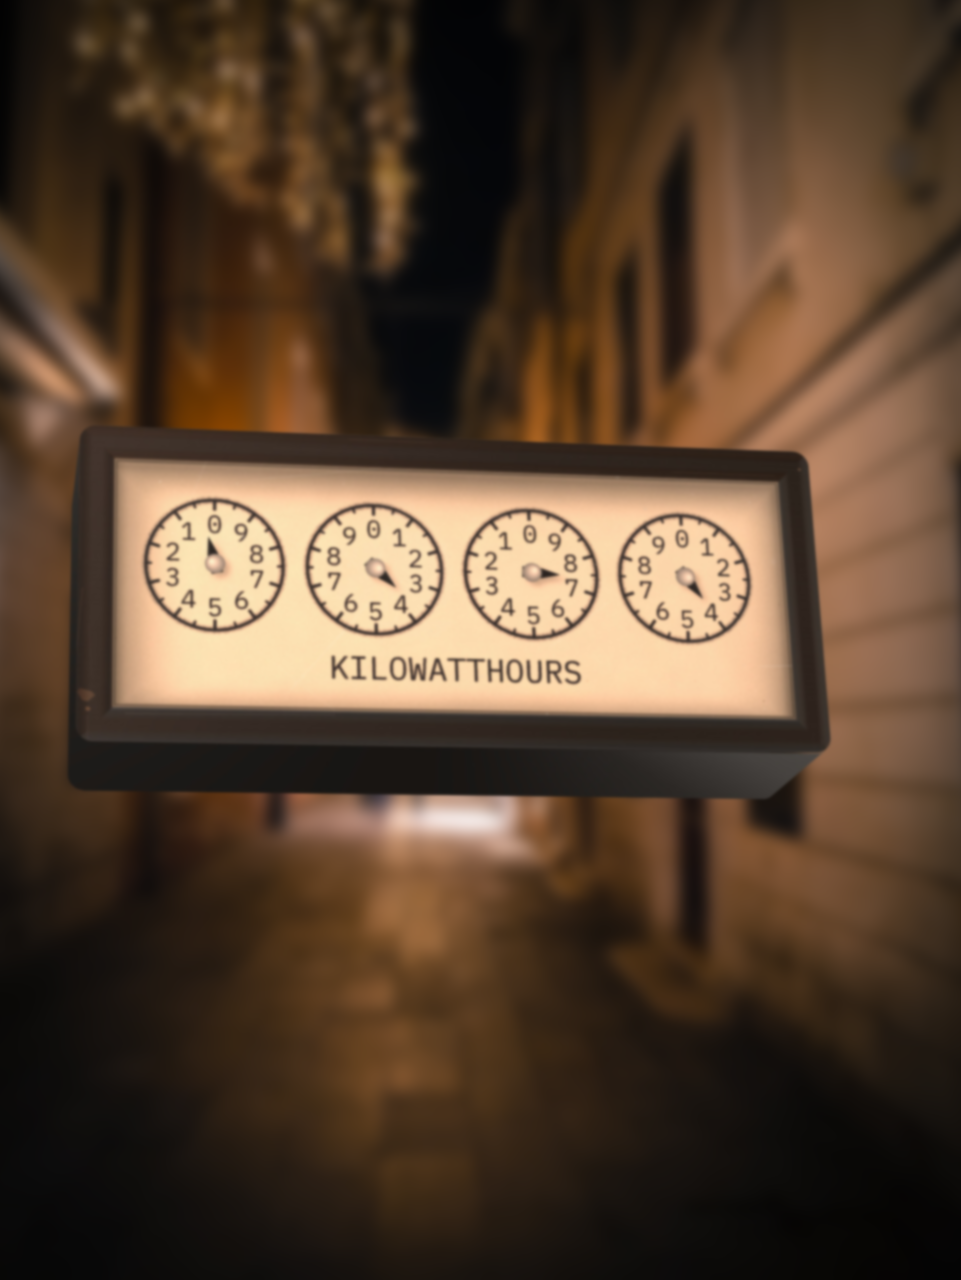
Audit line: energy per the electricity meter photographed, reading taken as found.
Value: 374 kWh
